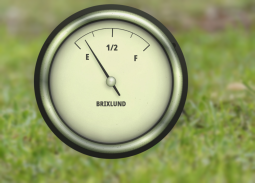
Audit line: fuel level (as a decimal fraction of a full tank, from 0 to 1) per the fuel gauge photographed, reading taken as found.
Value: 0.125
